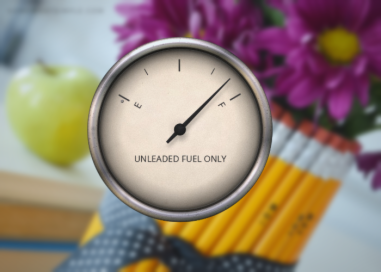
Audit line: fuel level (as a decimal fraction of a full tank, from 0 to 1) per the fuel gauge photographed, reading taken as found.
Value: 0.875
